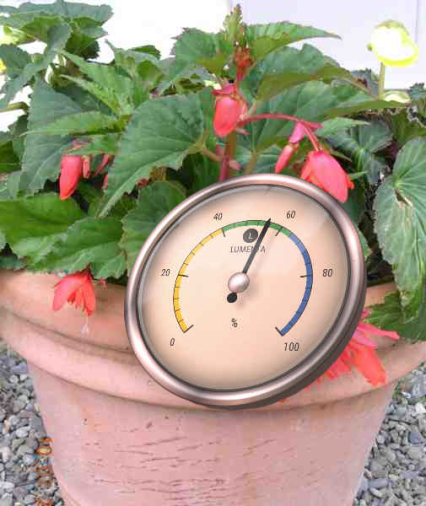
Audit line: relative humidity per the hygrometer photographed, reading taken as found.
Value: 56 %
